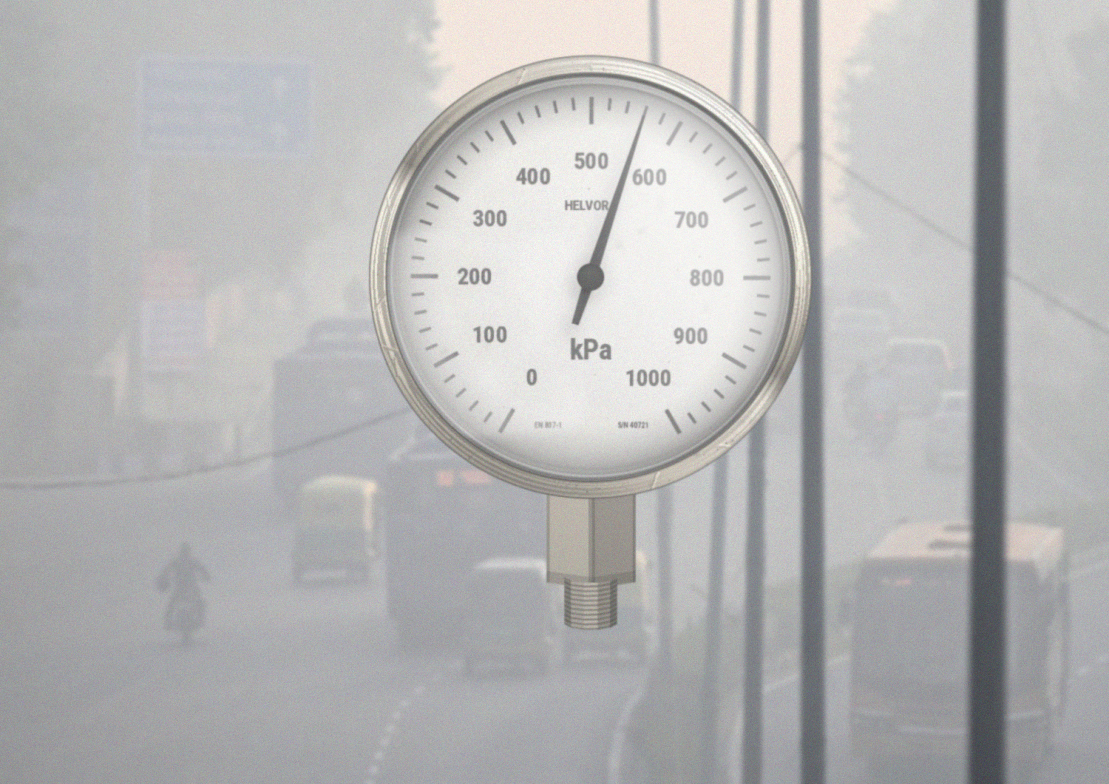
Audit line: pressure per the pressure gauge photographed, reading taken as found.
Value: 560 kPa
